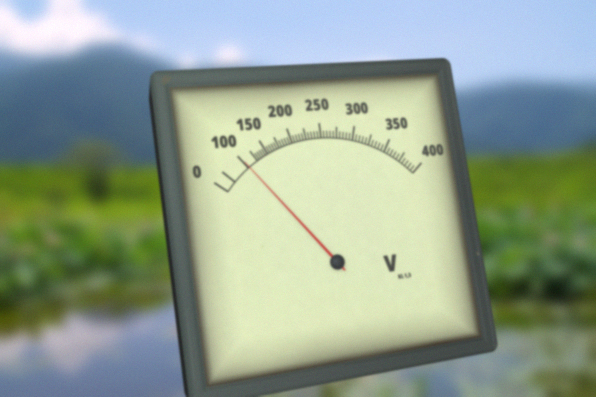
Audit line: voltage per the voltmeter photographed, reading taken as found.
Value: 100 V
